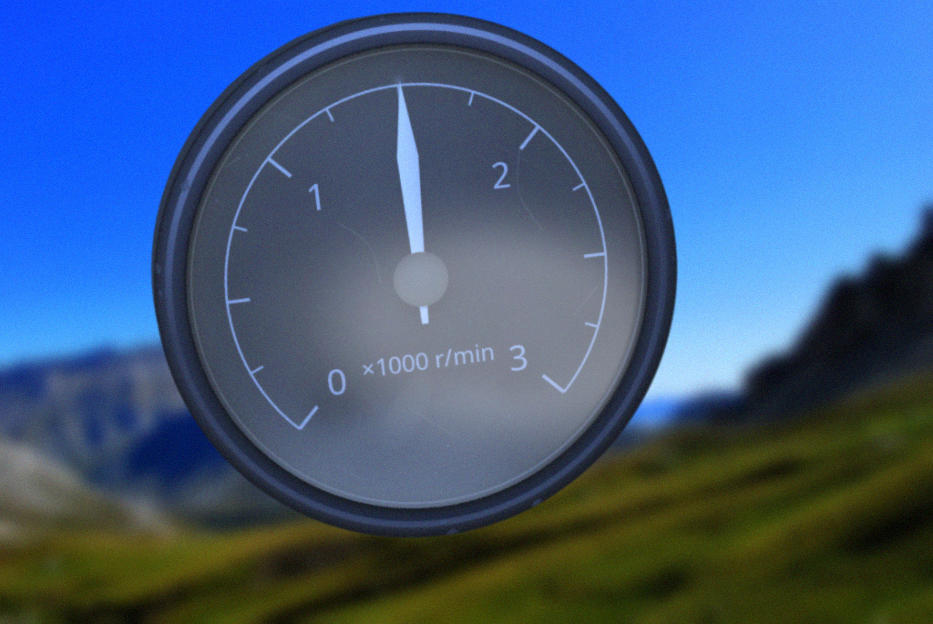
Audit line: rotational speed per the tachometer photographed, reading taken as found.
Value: 1500 rpm
